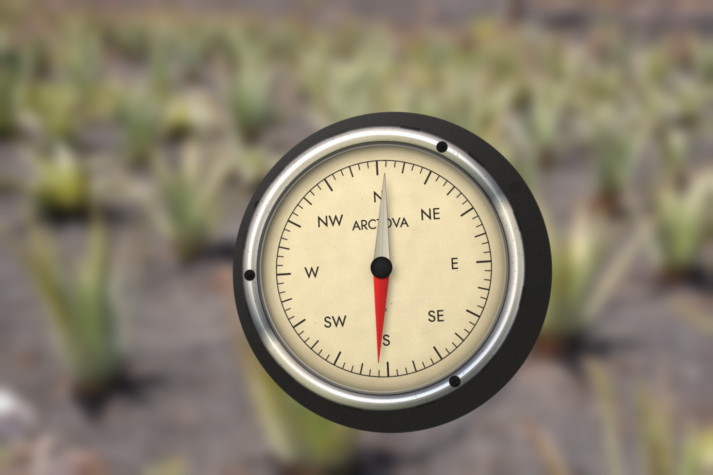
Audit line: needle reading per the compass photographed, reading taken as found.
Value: 185 °
